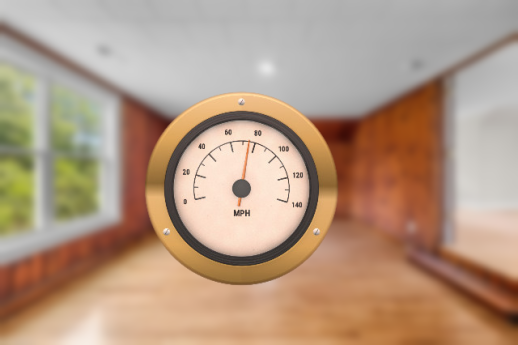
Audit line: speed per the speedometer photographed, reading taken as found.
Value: 75 mph
